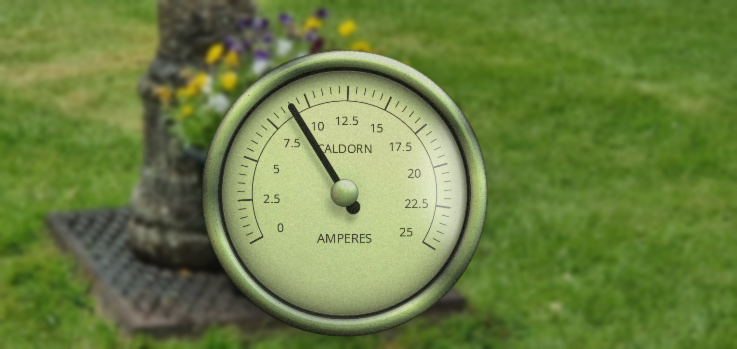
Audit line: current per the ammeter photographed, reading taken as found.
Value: 9 A
